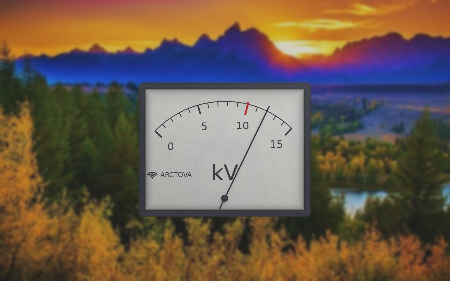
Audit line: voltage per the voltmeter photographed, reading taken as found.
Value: 12 kV
